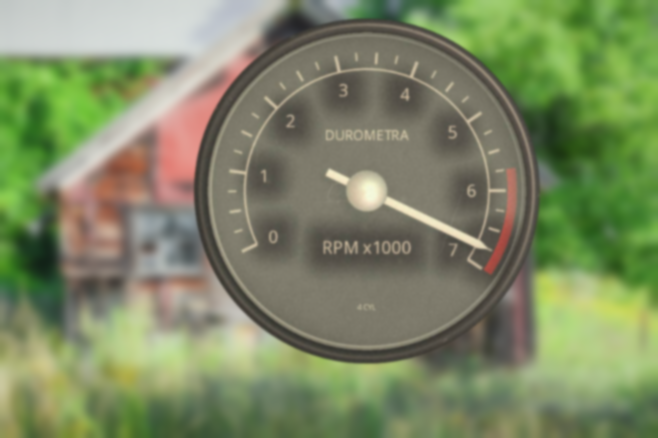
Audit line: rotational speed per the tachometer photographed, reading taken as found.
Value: 6750 rpm
